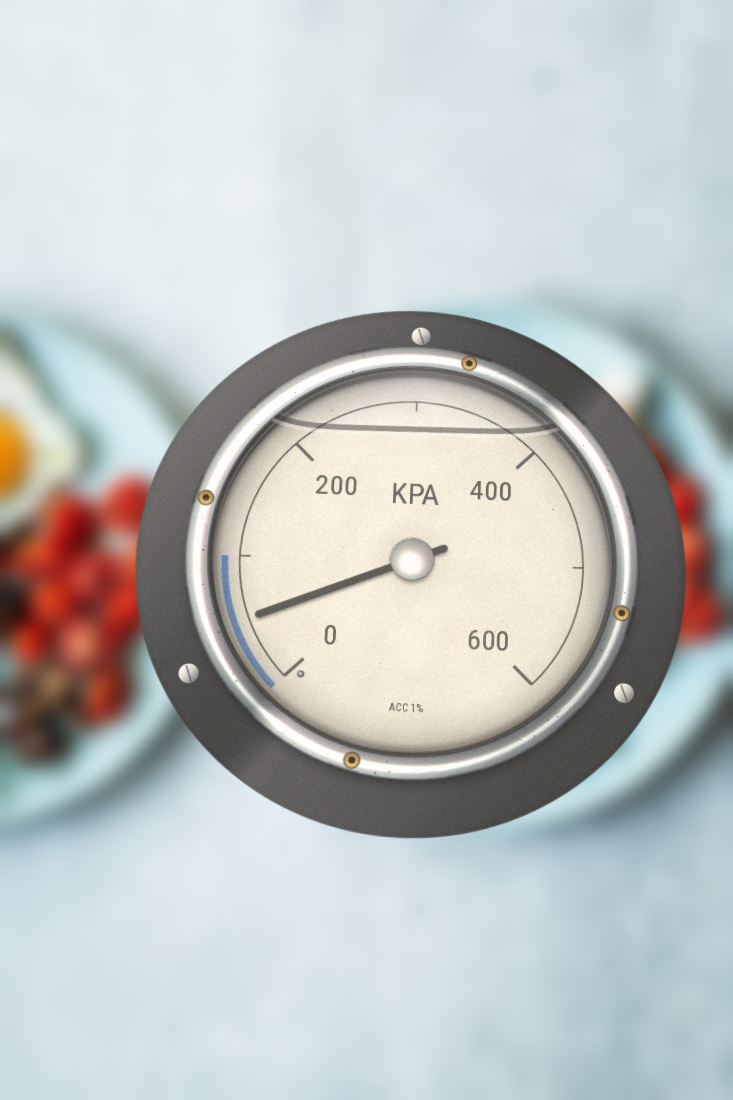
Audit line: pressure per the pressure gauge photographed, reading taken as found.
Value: 50 kPa
